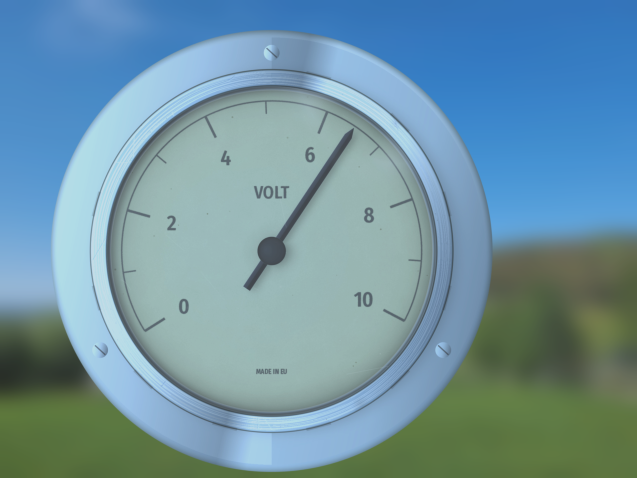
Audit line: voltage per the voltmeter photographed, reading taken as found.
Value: 6.5 V
